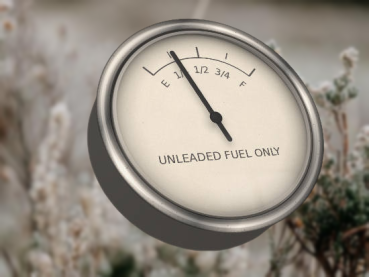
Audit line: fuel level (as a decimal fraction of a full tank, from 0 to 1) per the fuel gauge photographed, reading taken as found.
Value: 0.25
